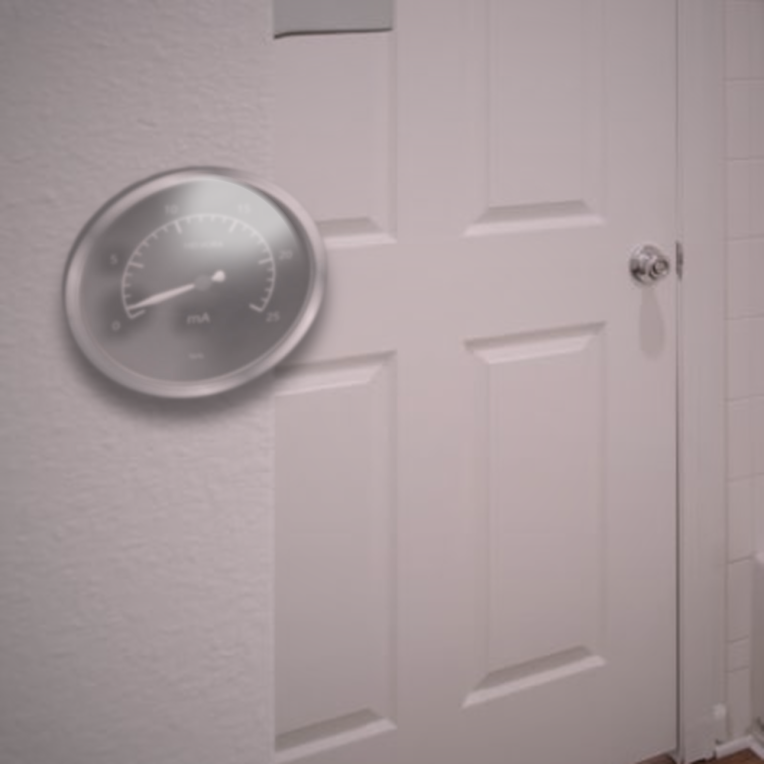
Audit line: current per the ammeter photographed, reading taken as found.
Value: 1 mA
